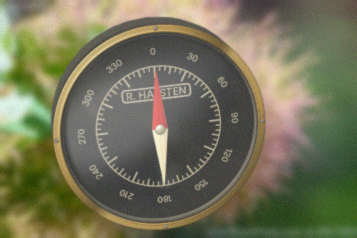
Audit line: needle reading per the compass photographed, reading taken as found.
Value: 0 °
